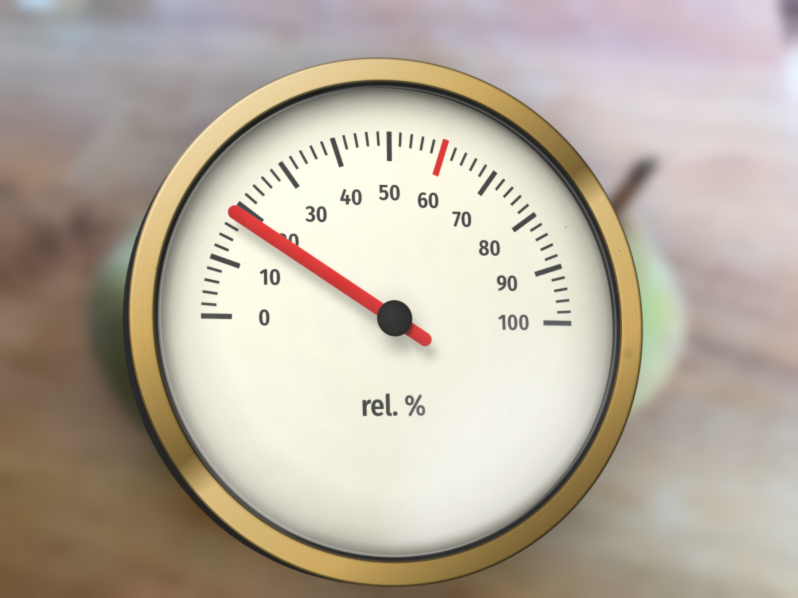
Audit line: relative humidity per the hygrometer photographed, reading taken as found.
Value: 18 %
